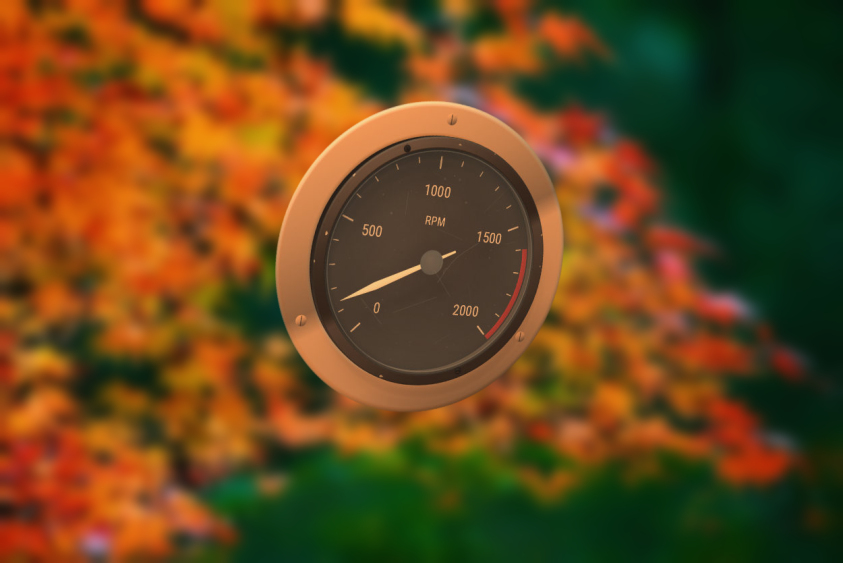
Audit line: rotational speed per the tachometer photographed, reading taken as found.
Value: 150 rpm
